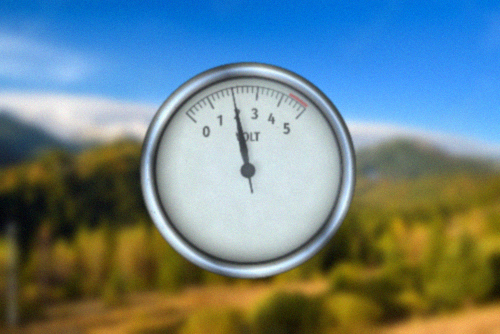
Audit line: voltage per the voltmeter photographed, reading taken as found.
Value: 2 V
